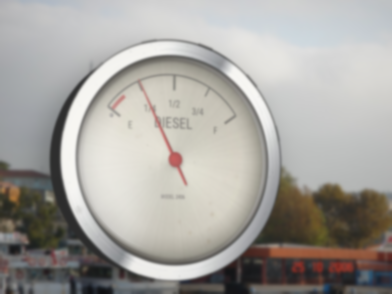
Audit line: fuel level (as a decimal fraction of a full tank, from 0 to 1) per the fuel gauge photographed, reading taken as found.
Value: 0.25
